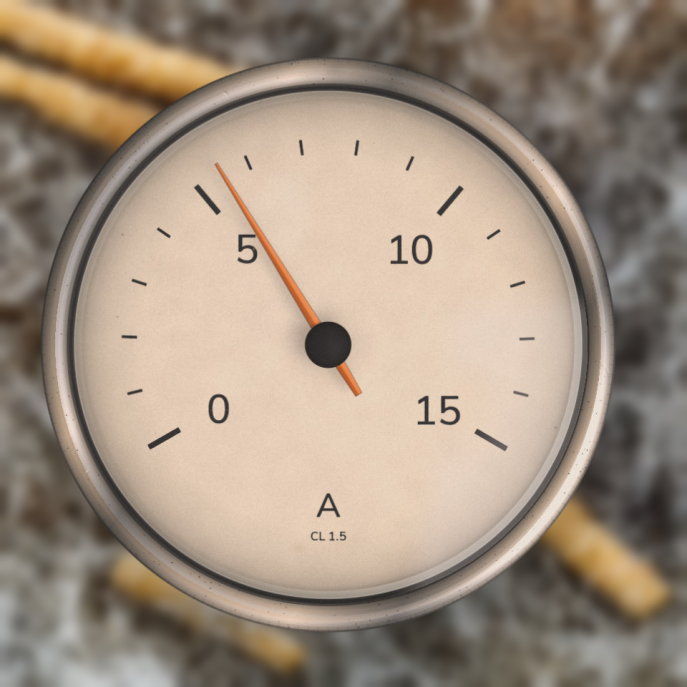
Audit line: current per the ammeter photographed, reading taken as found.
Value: 5.5 A
